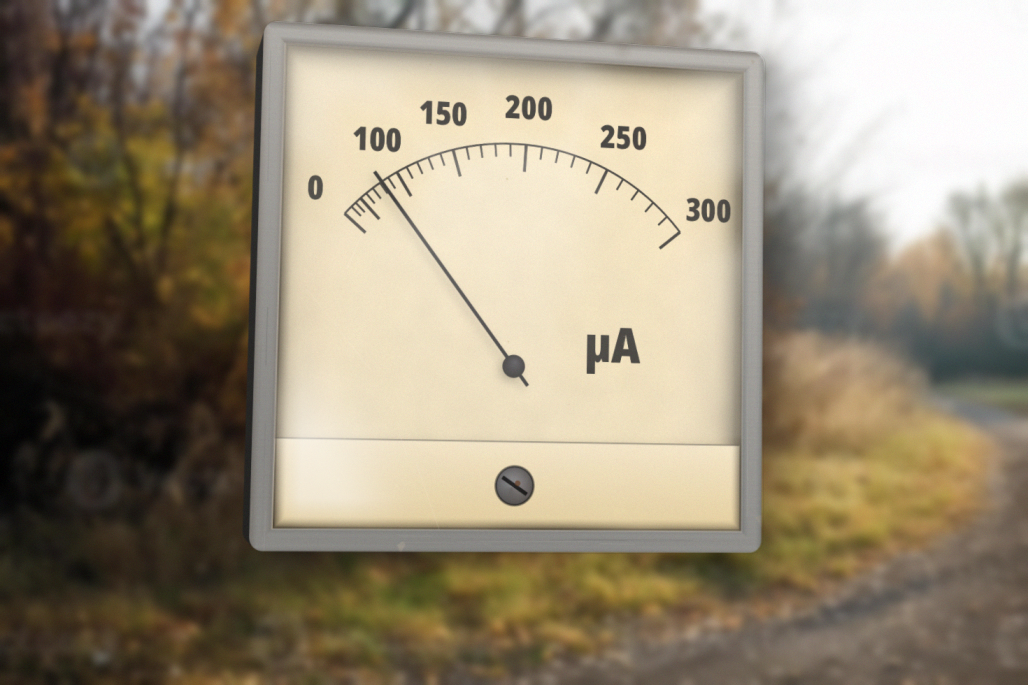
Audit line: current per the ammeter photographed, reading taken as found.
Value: 80 µA
